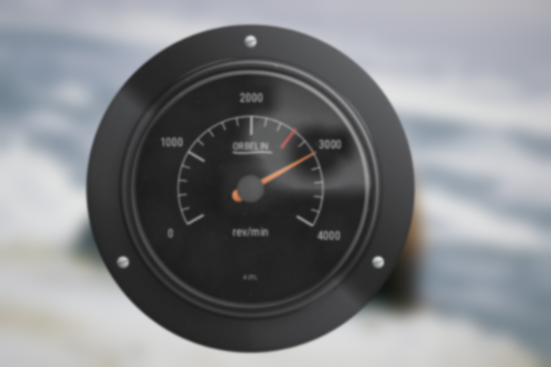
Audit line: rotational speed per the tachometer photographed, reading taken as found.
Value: 3000 rpm
